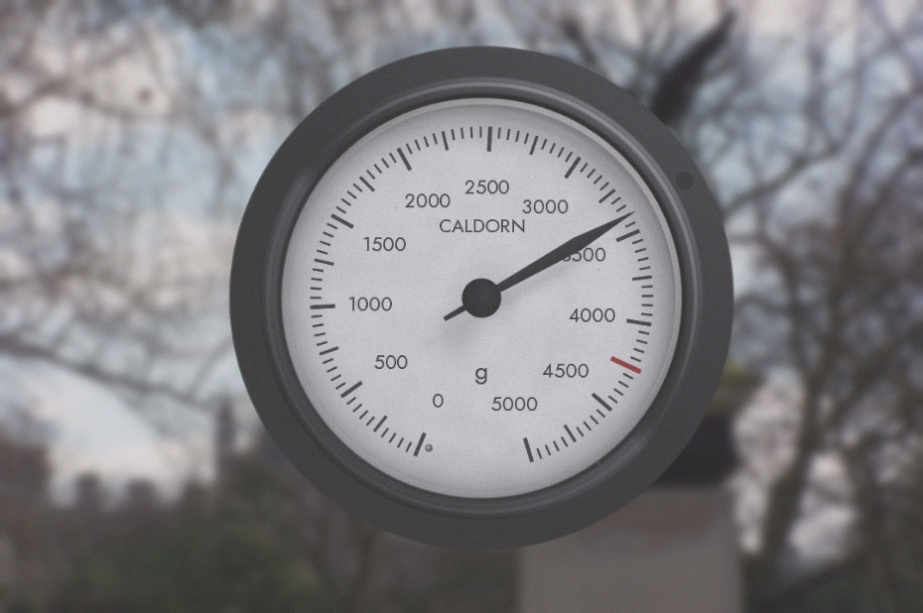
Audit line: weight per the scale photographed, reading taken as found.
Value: 3400 g
